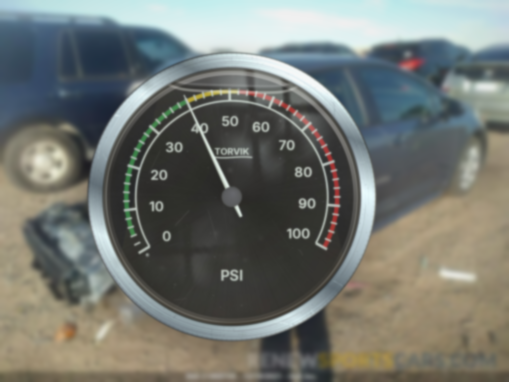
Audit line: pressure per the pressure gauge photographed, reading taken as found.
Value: 40 psi
